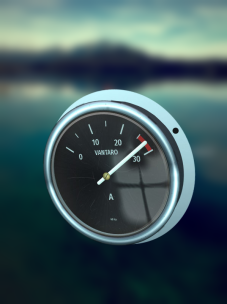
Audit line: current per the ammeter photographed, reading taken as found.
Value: 27.5 A
